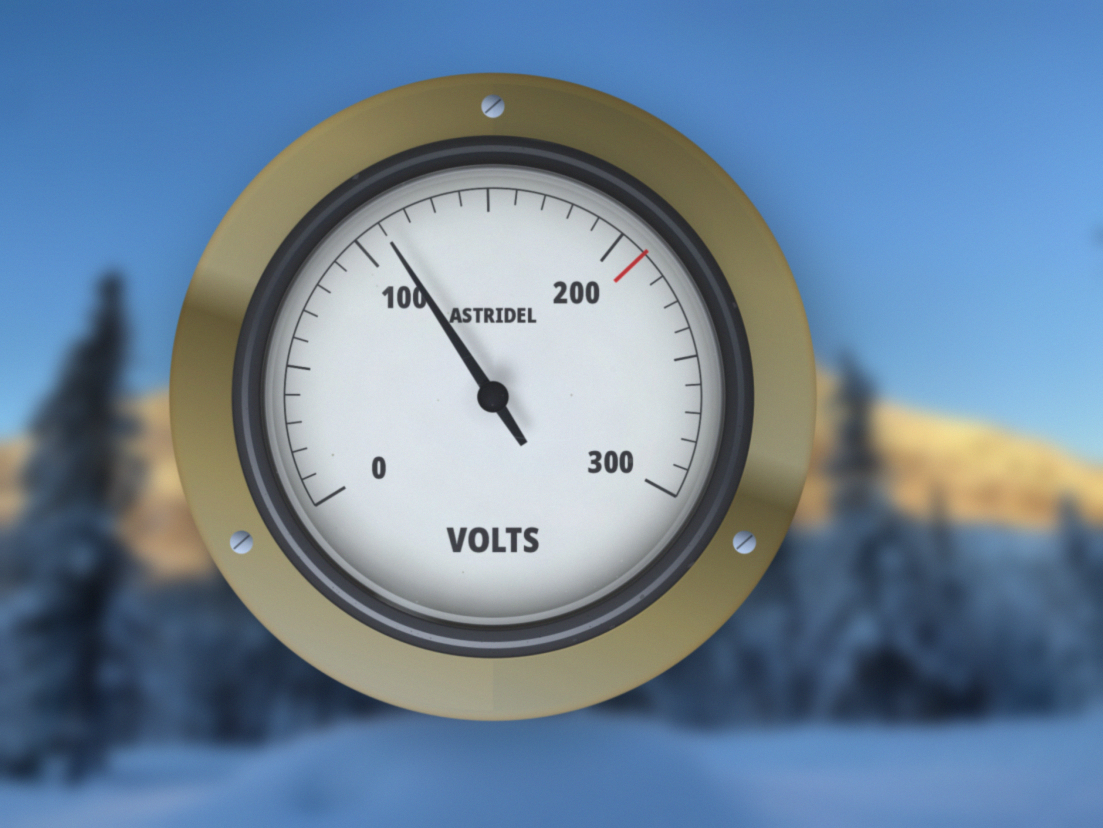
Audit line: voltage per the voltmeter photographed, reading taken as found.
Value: 110 V
